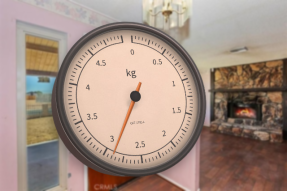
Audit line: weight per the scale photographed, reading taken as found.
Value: 2.9 kg
